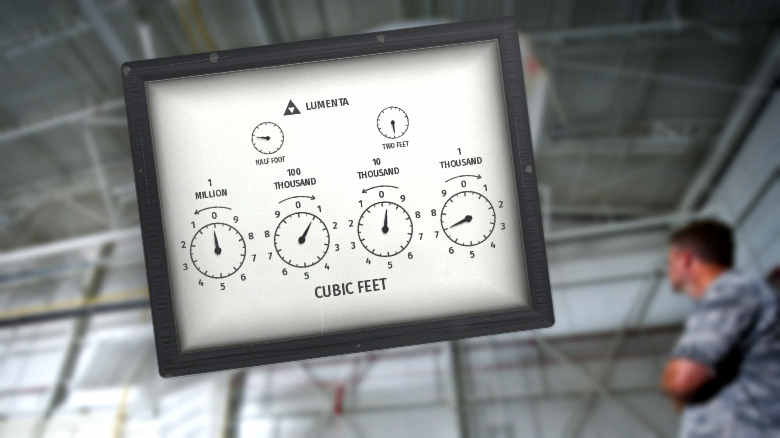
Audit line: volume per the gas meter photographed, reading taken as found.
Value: 9700 ft³
